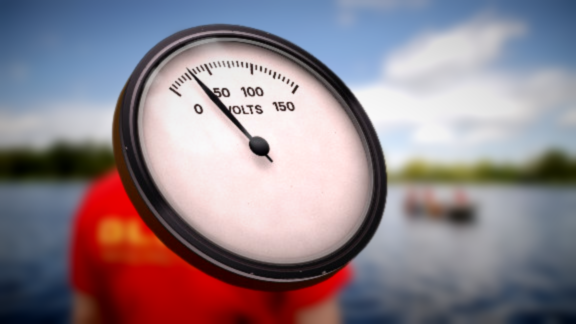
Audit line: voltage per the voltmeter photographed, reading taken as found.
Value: 25 V
